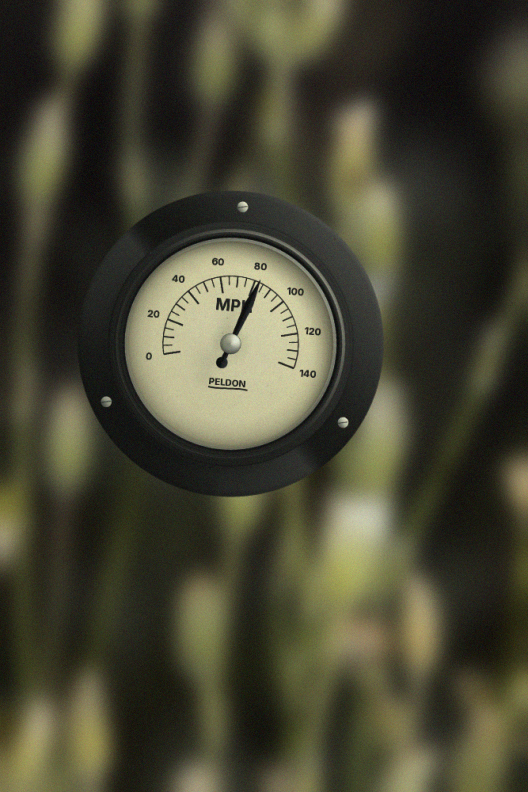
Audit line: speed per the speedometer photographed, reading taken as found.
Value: 82.5 mph
